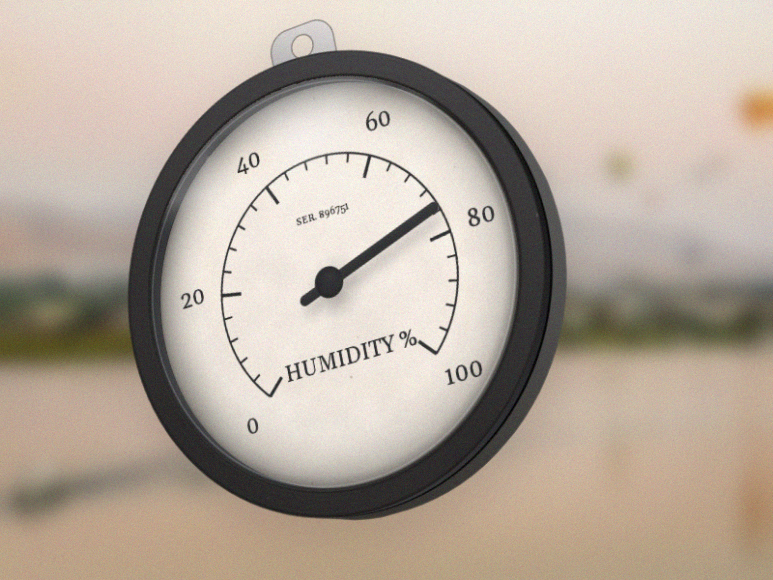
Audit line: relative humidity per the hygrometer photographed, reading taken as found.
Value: 76 %
